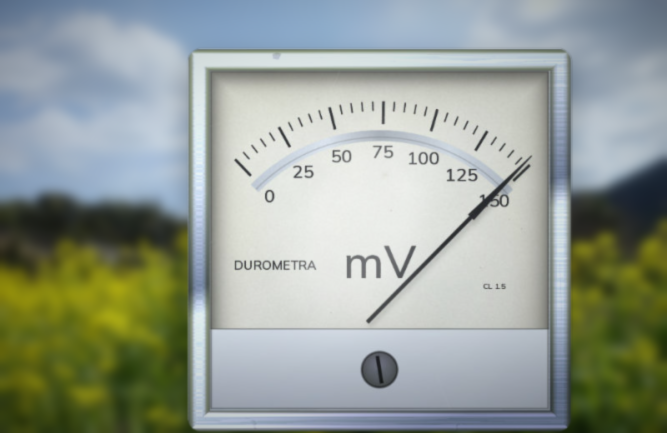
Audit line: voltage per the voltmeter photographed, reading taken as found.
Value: 147.5 mV
